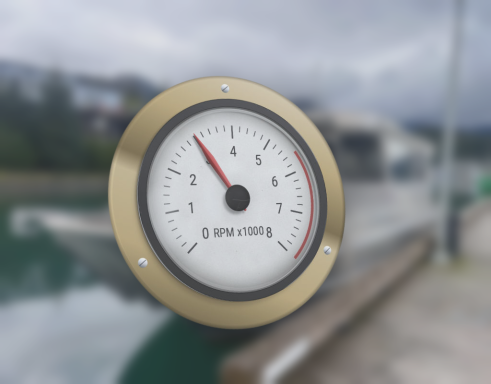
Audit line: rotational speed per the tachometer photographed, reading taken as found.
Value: 3000 rpm
